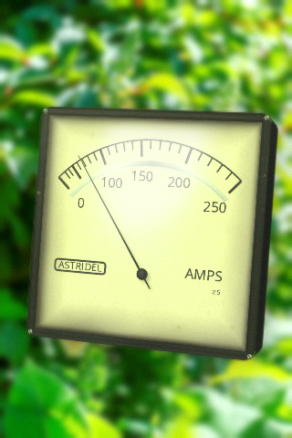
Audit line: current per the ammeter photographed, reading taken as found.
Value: 70 A
